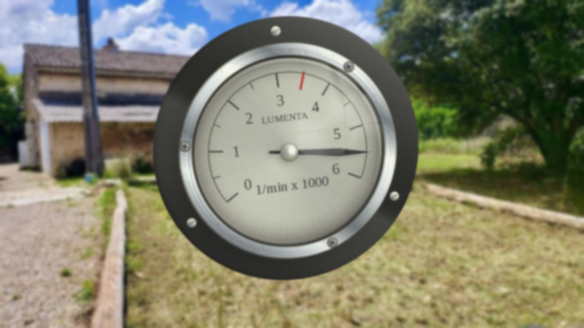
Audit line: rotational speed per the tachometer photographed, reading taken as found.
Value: 5500 rpm
